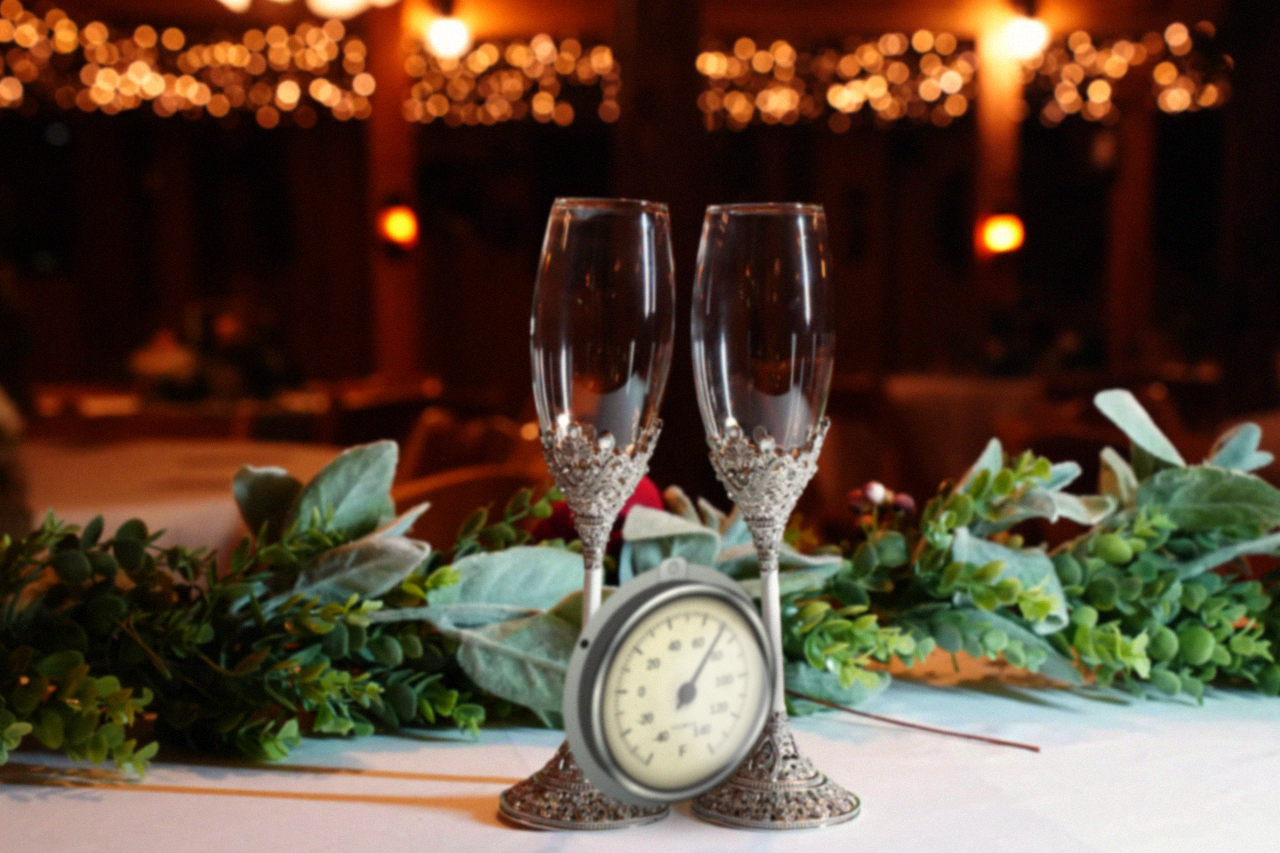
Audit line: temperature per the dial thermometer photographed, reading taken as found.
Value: 70 °F
